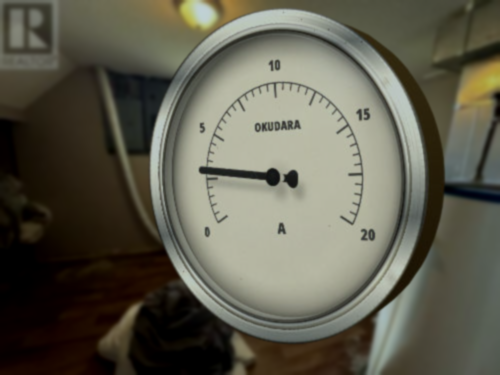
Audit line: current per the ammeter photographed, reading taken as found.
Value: 3 A
